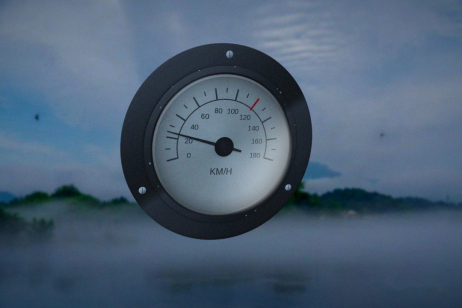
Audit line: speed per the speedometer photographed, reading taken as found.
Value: 25 km/h
